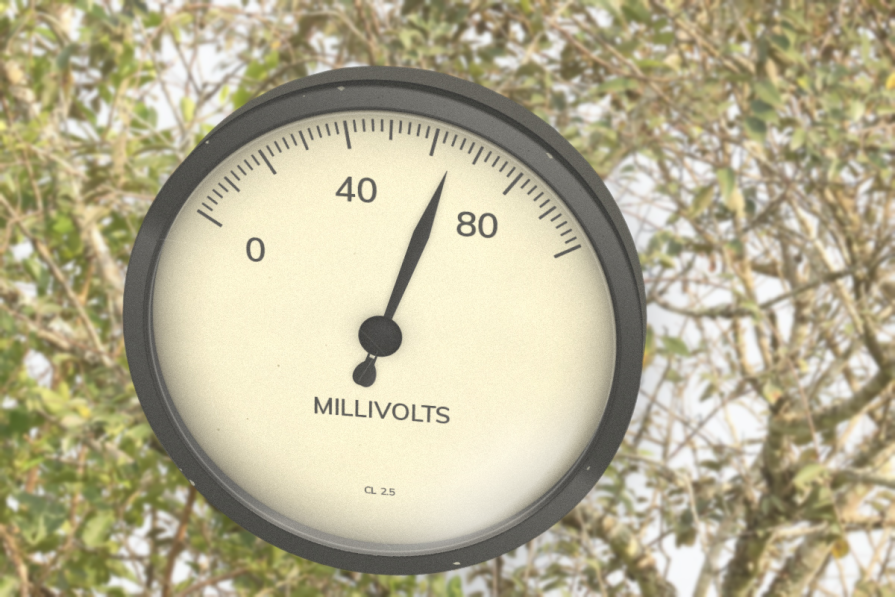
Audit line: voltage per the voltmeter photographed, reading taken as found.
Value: 65 mV
